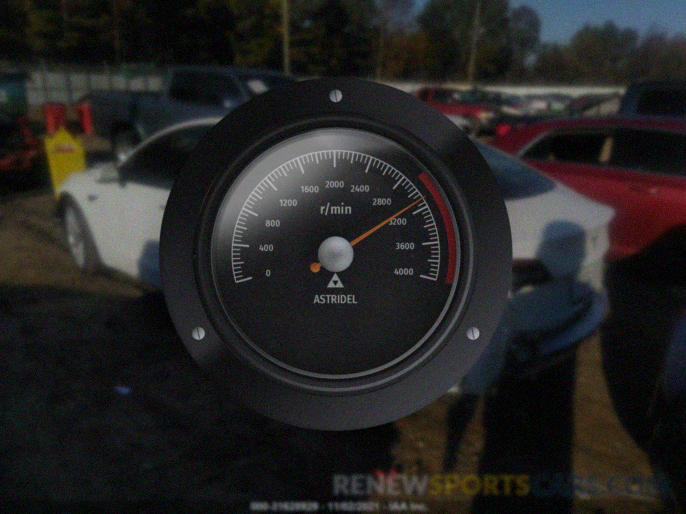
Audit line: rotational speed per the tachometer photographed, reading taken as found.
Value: 3100 rpm
